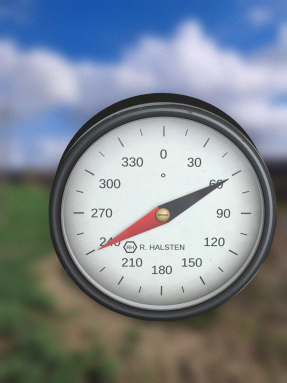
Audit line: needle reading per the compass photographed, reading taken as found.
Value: 240 °
